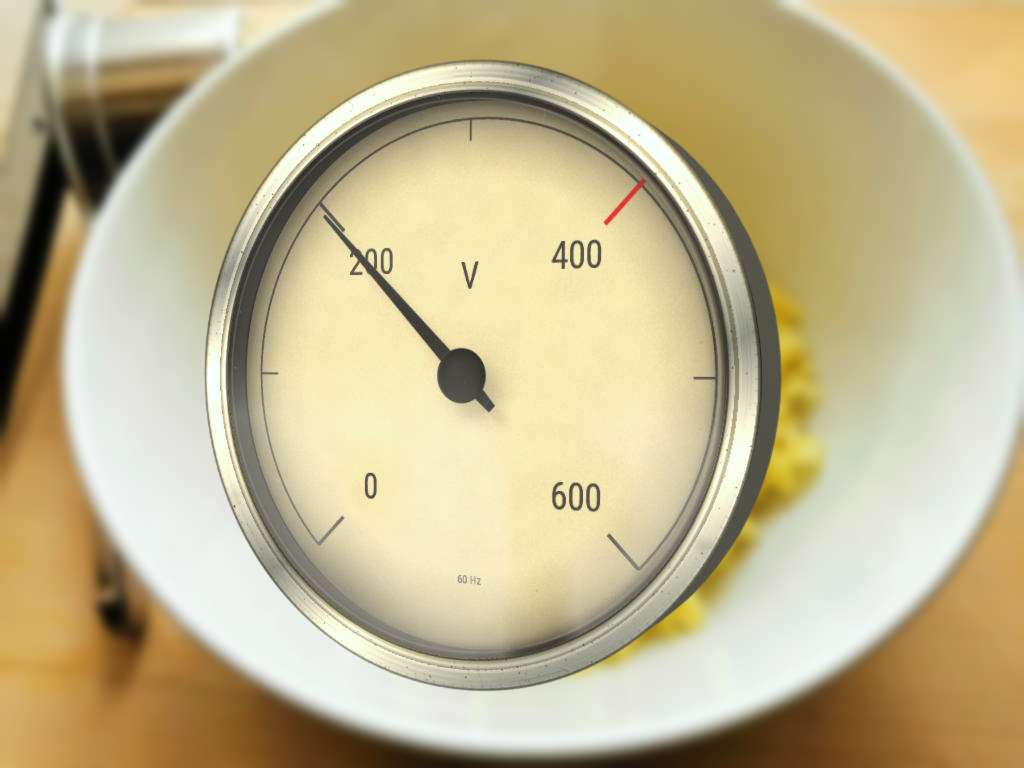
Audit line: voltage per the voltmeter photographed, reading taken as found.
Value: 200 V
